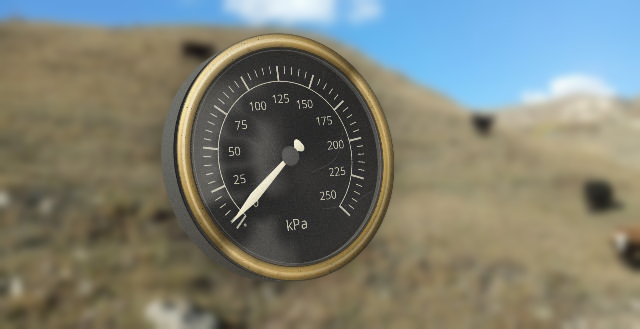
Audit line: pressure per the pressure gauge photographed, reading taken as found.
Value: 5 kPa
